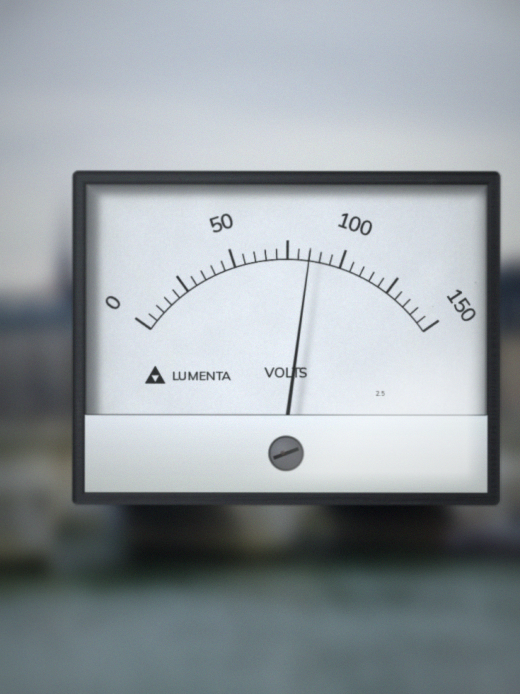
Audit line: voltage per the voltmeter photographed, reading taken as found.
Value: 85 V
